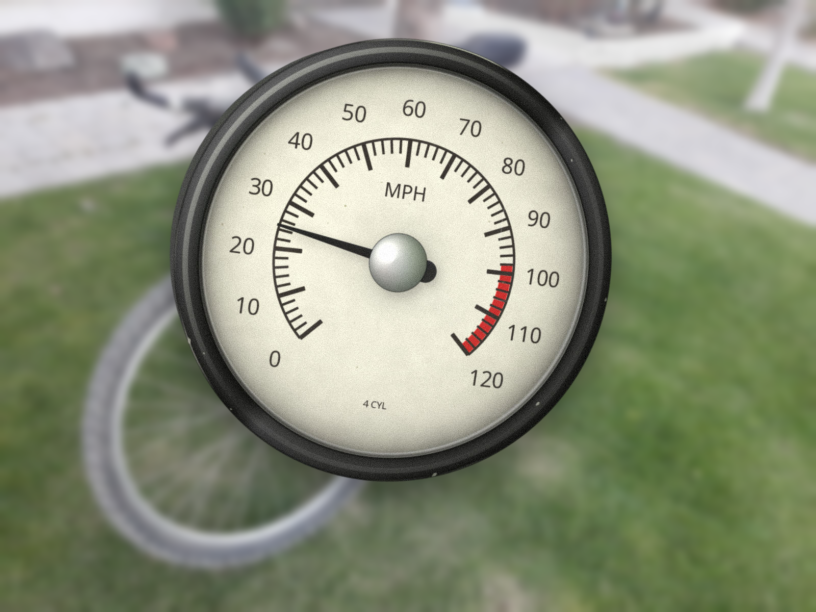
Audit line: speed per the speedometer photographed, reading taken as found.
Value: 25 mph
